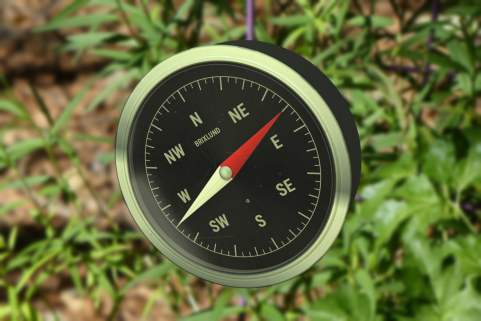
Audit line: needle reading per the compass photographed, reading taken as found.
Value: 75 °
